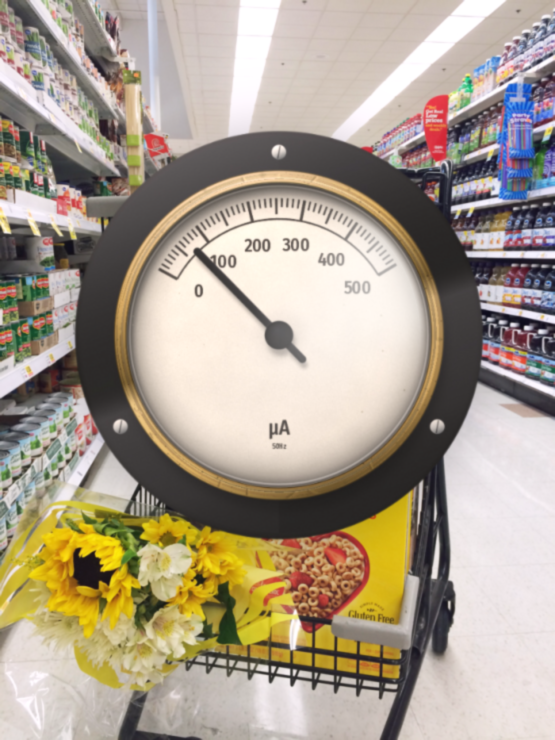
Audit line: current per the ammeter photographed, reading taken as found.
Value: 70 µA
